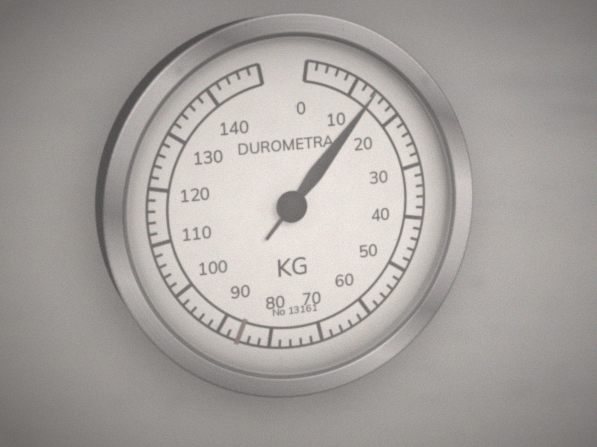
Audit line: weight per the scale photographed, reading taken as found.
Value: 14 kg
